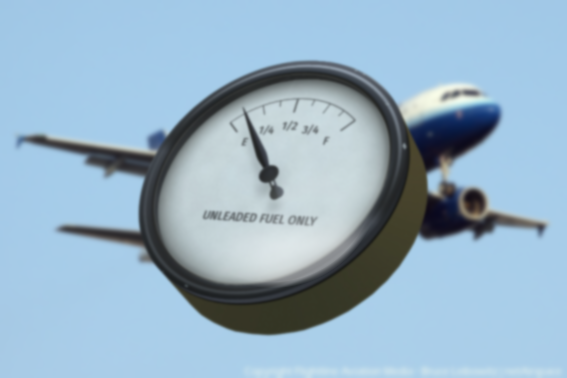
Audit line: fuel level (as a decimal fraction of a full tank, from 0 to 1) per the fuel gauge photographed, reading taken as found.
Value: 0.125
